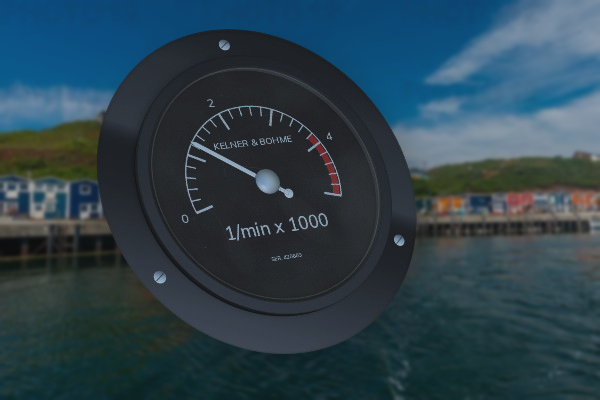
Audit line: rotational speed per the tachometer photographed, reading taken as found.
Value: 1200 rpm
